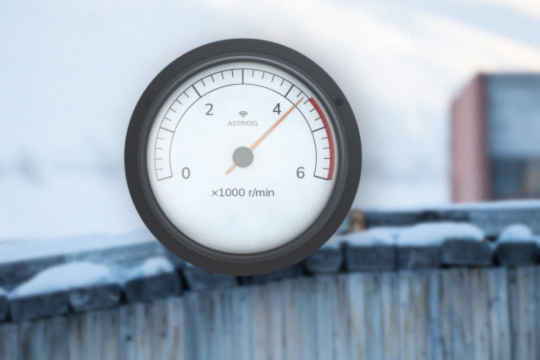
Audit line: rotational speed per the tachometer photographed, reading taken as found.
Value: 4300 rpm
